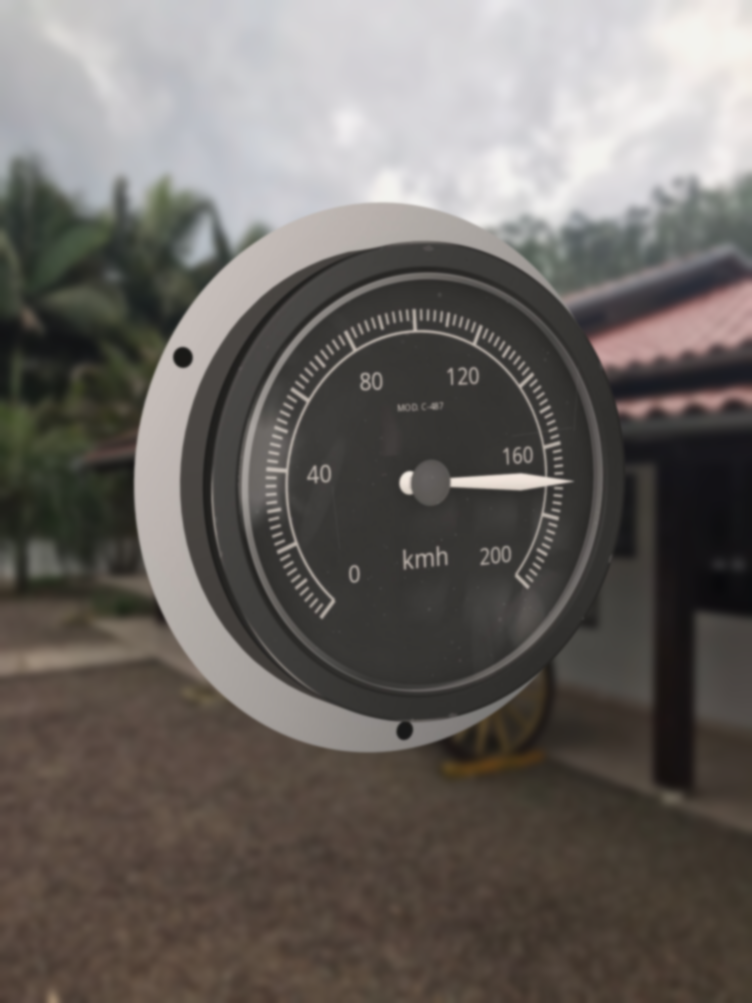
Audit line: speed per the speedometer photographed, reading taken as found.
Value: 170 km/h
